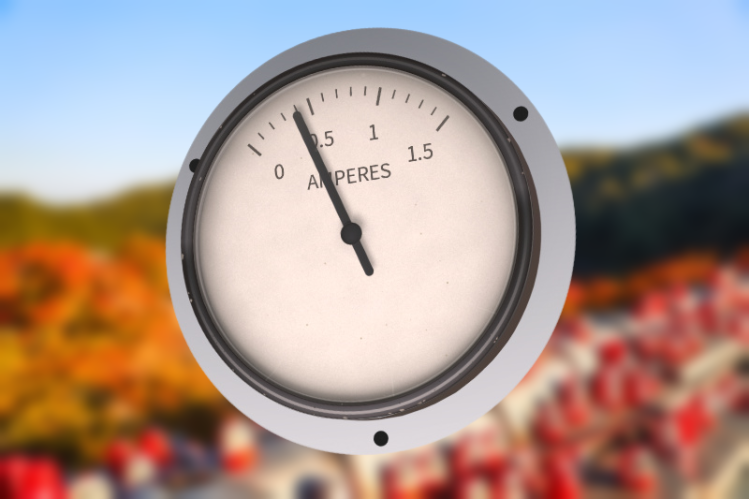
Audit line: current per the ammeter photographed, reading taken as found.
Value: 0.4 A
